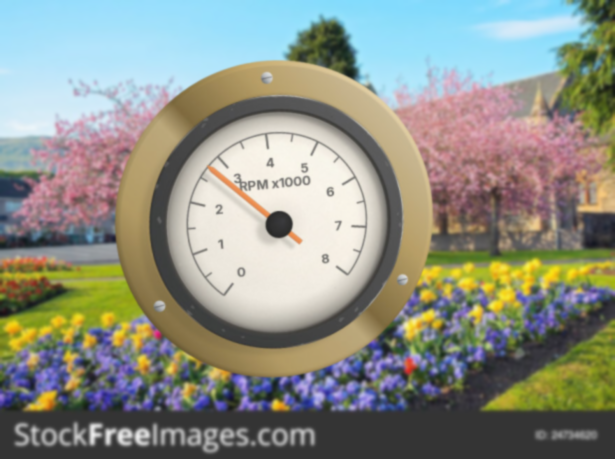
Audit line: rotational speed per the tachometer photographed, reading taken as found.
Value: 2750 rpm
